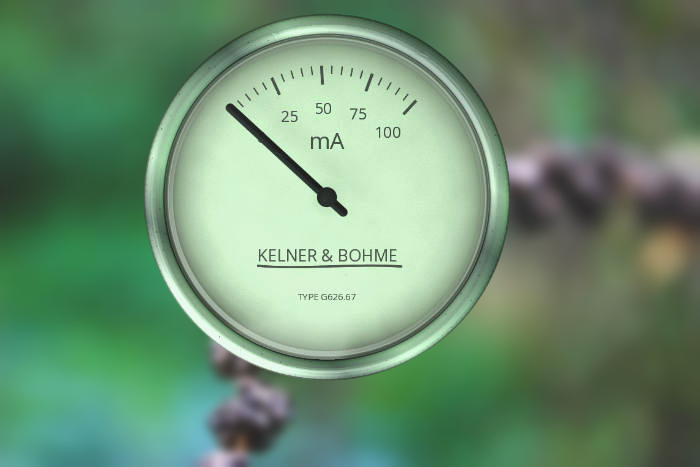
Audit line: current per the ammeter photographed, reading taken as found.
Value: 0 mA
